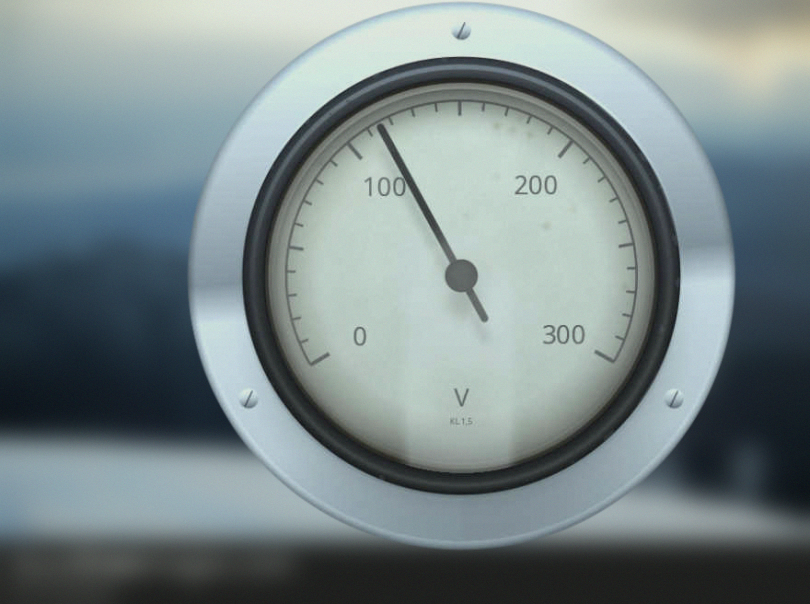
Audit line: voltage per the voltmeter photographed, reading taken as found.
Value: 115 V
